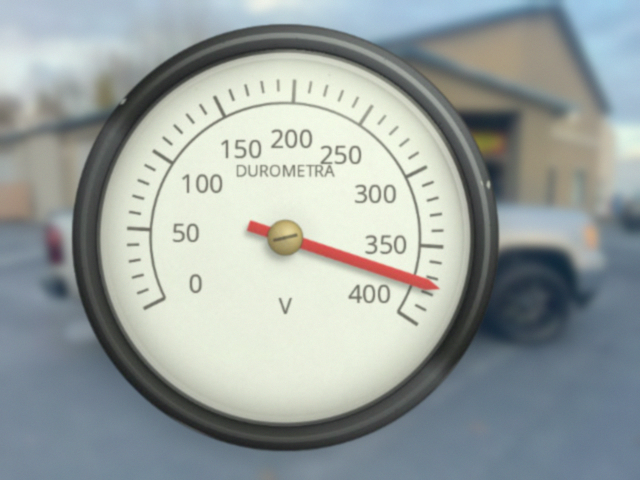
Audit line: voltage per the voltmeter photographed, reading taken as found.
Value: 375 V
